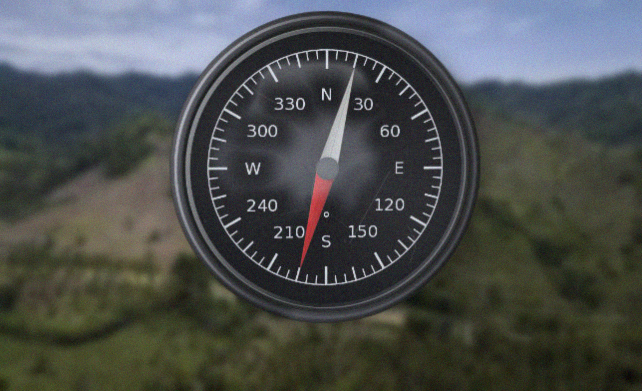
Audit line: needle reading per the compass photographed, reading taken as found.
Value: 195 °
